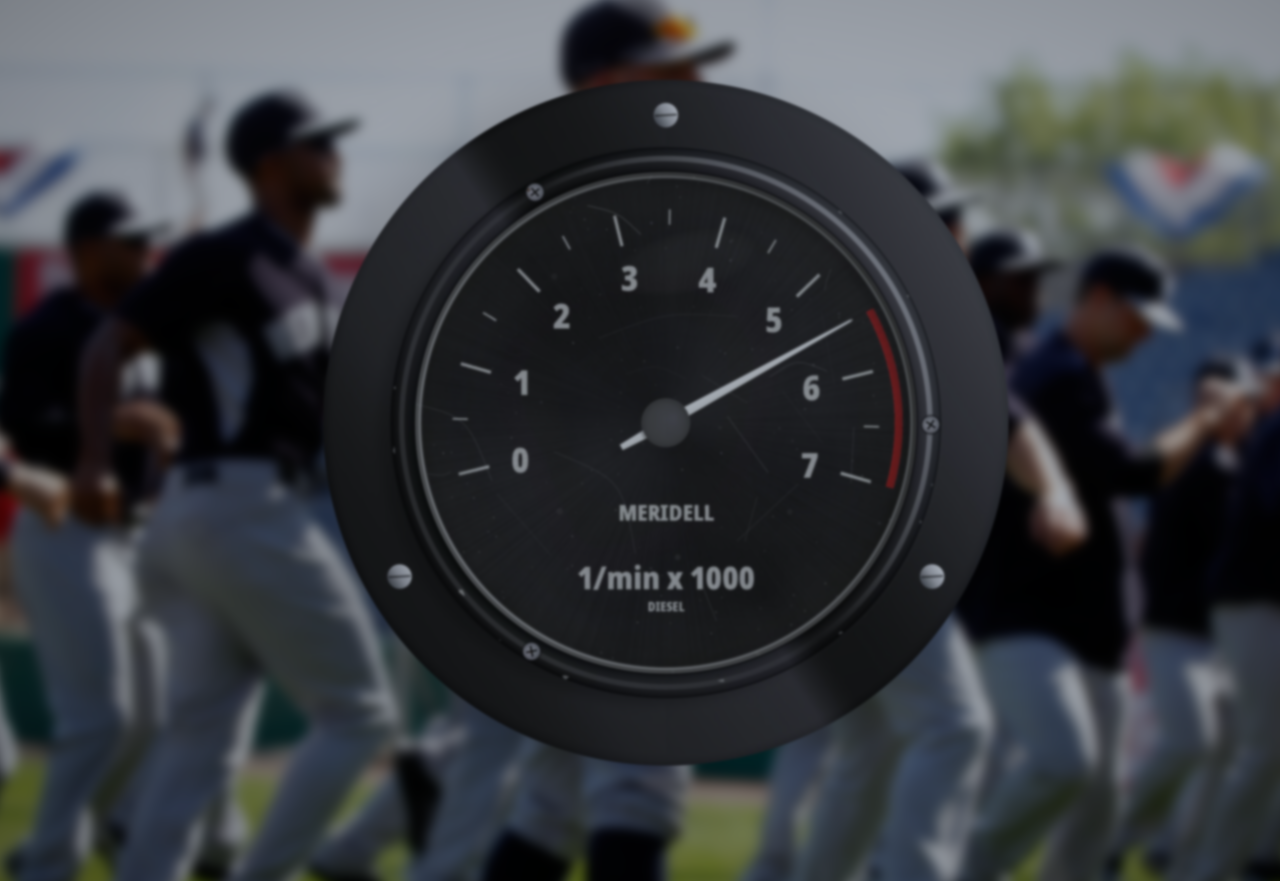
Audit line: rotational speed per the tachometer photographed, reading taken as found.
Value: 5500 rpm
